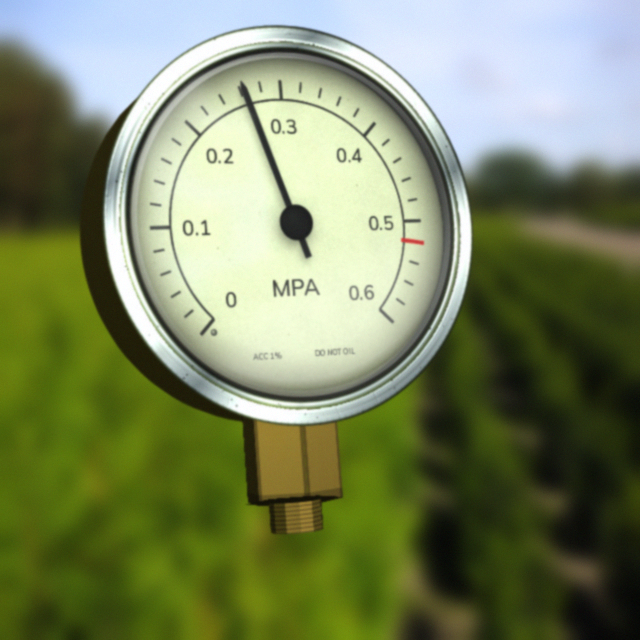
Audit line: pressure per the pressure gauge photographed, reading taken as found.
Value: 0.26 MPa
